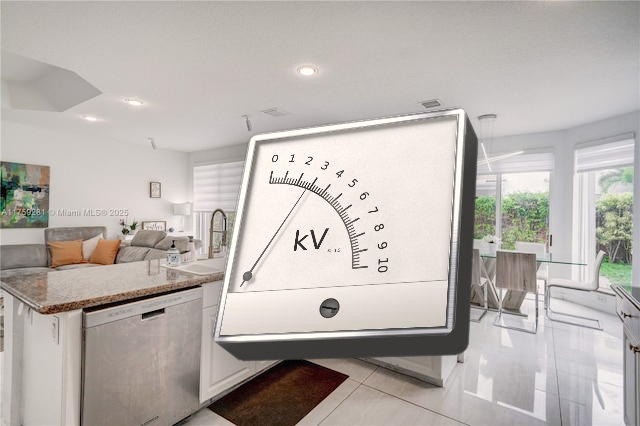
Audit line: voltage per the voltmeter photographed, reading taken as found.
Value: 3 kV
